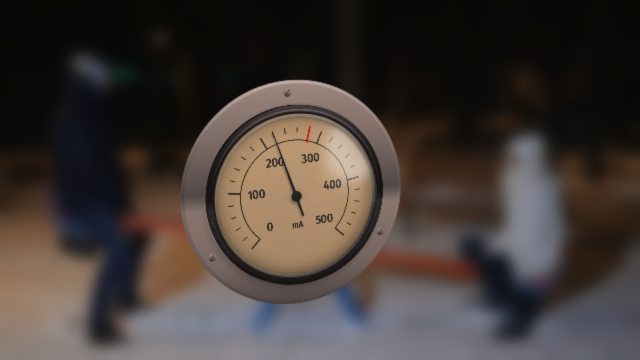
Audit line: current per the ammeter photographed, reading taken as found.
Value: 220 mA
